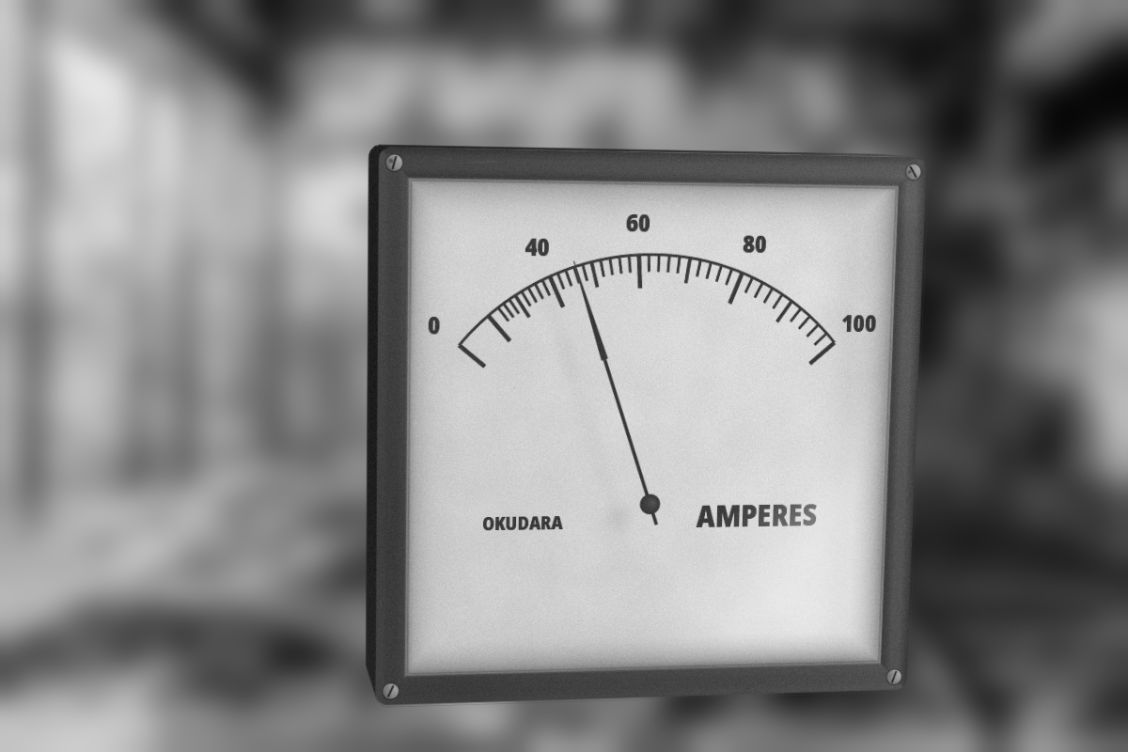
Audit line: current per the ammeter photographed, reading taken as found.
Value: 46 A
